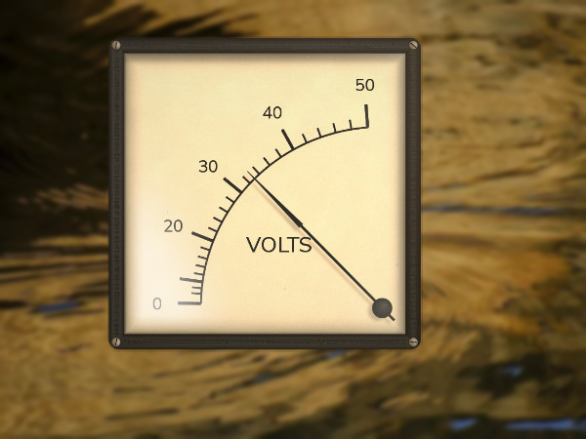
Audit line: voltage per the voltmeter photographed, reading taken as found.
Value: 33 V
